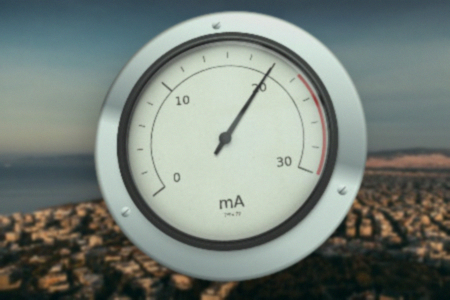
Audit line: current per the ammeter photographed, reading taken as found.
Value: 20 mA
